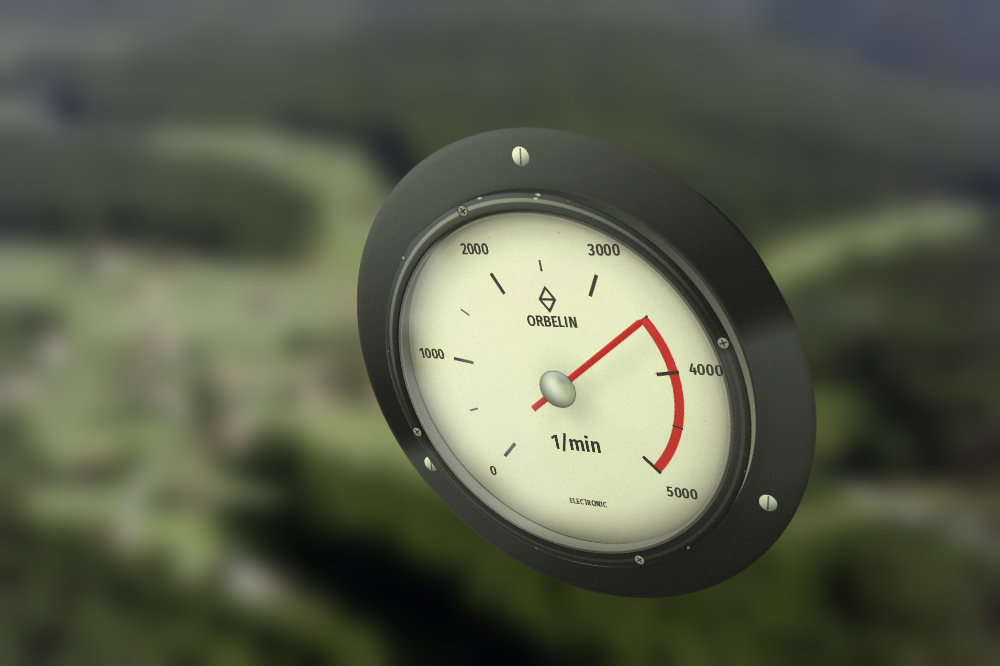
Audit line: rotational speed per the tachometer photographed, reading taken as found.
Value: 3500 rpm
